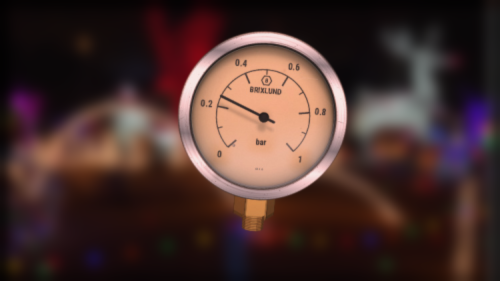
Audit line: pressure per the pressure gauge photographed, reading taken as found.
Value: 0.25 bar
